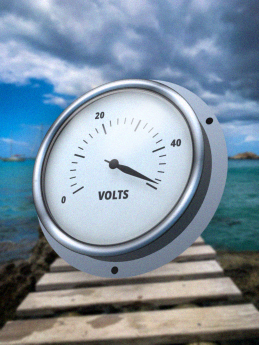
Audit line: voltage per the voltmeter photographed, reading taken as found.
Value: 49 V
